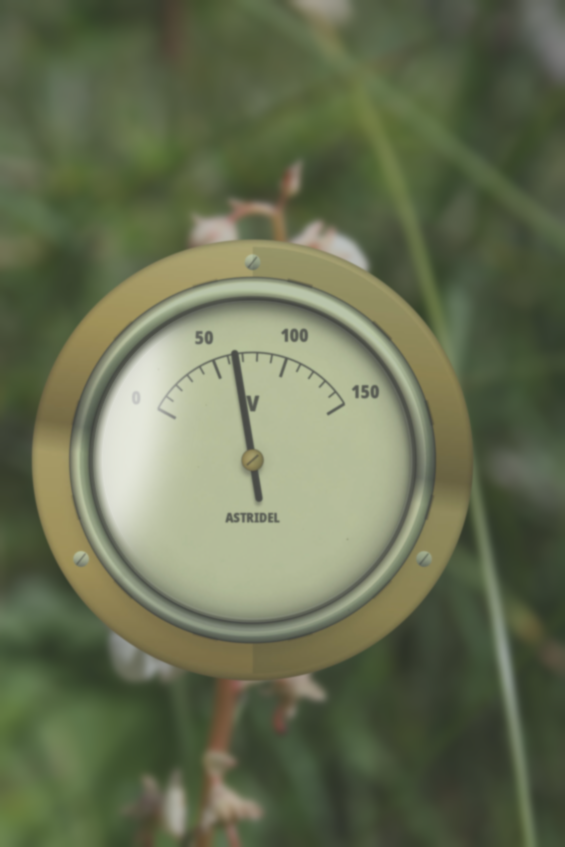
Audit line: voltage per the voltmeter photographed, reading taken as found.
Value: 65 V
